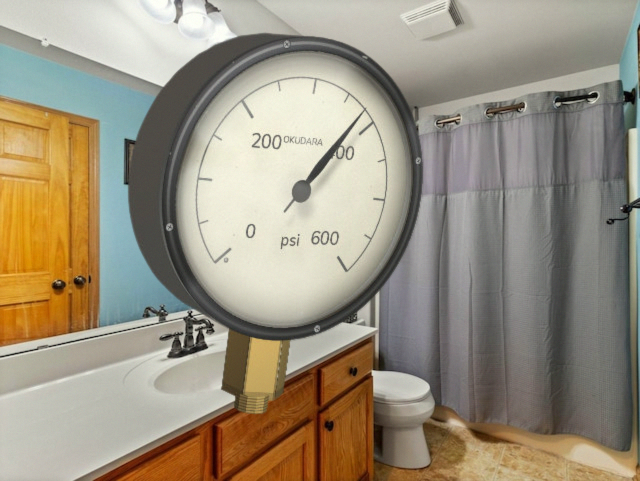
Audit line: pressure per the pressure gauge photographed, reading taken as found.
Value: 375 psi
